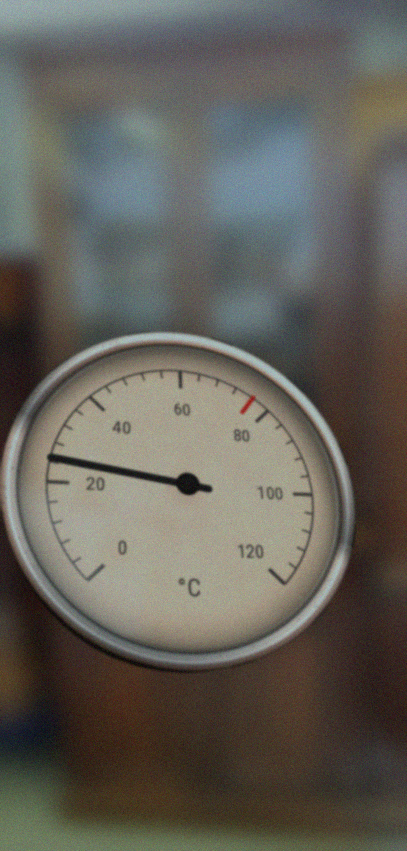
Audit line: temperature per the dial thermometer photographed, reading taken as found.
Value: 24 °C
